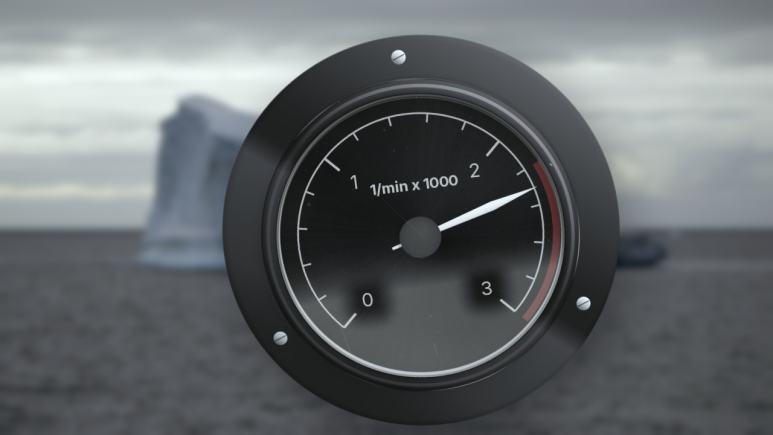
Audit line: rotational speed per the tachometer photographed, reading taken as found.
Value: 2300 rpm
